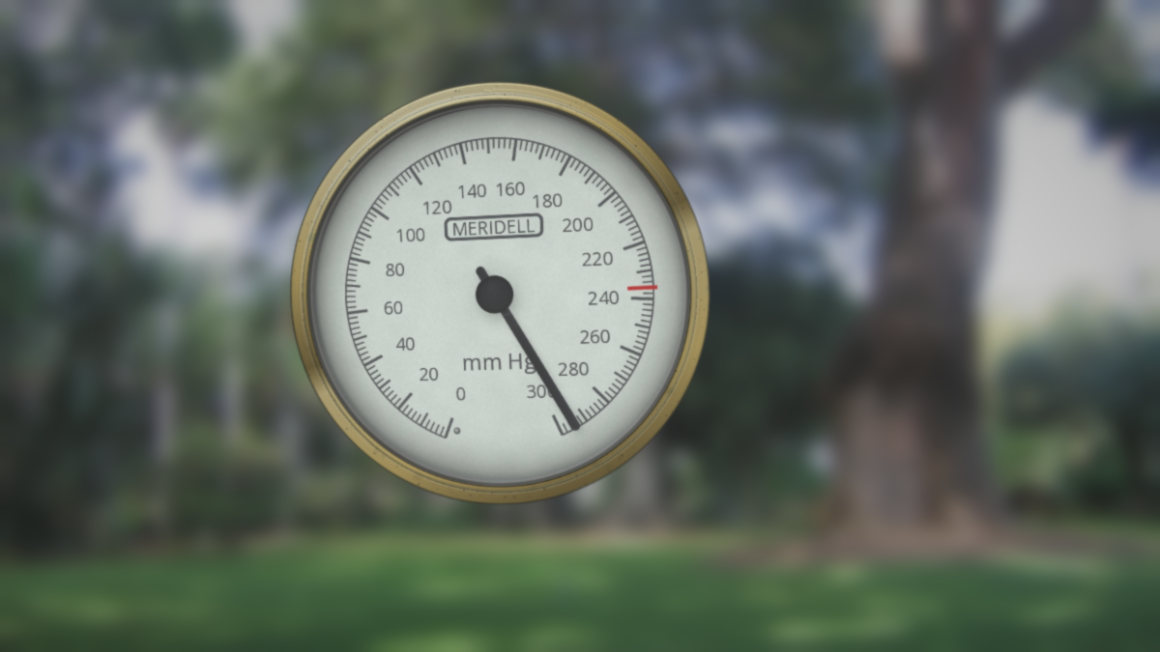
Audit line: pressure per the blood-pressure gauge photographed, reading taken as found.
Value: 294 mmHg
